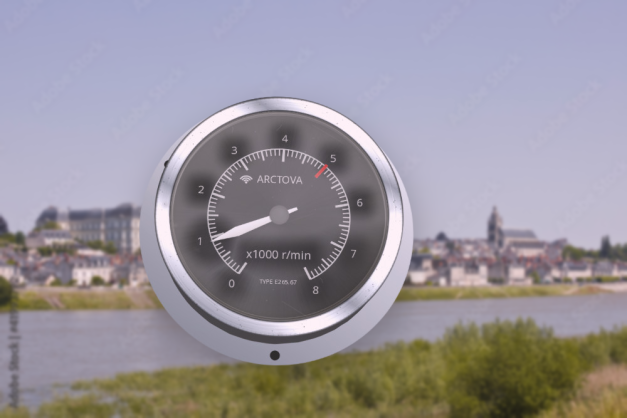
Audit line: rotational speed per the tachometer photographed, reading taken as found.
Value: 900 rpm
